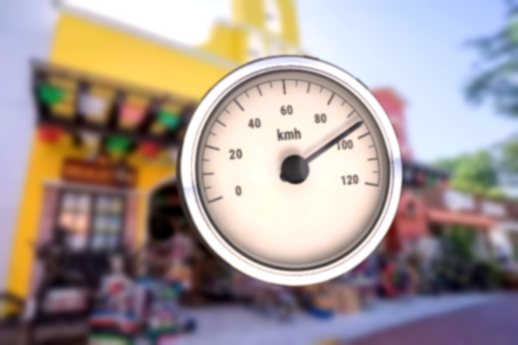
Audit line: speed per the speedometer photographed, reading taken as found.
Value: 95 km/h
